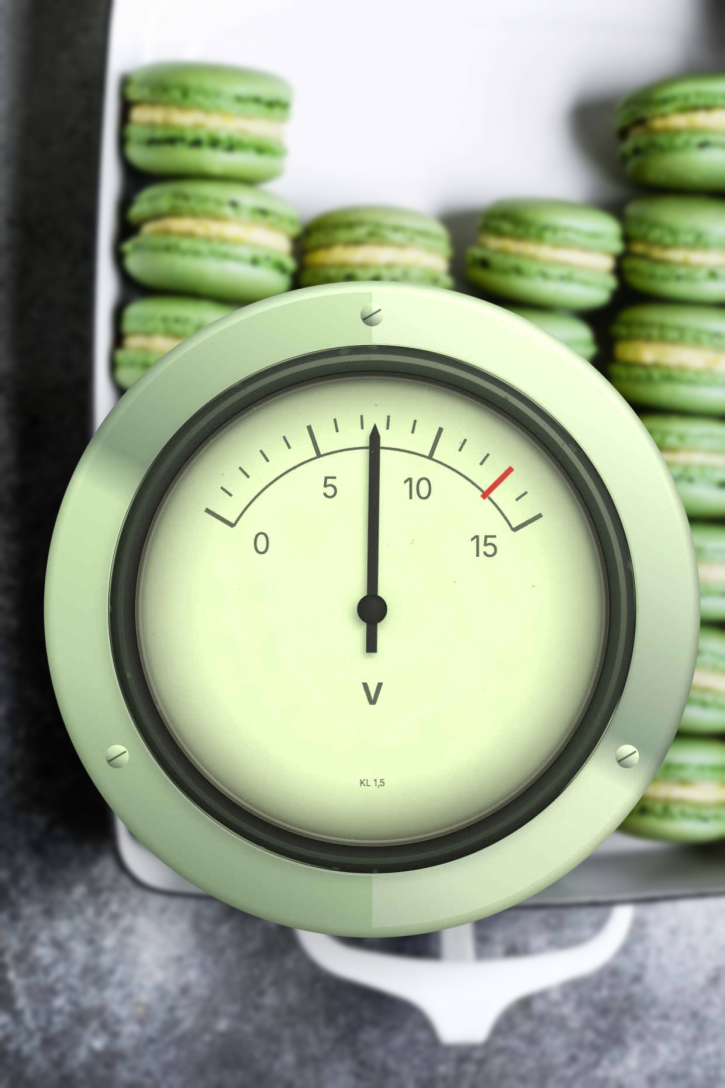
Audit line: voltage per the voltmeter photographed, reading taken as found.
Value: 7.5 V
